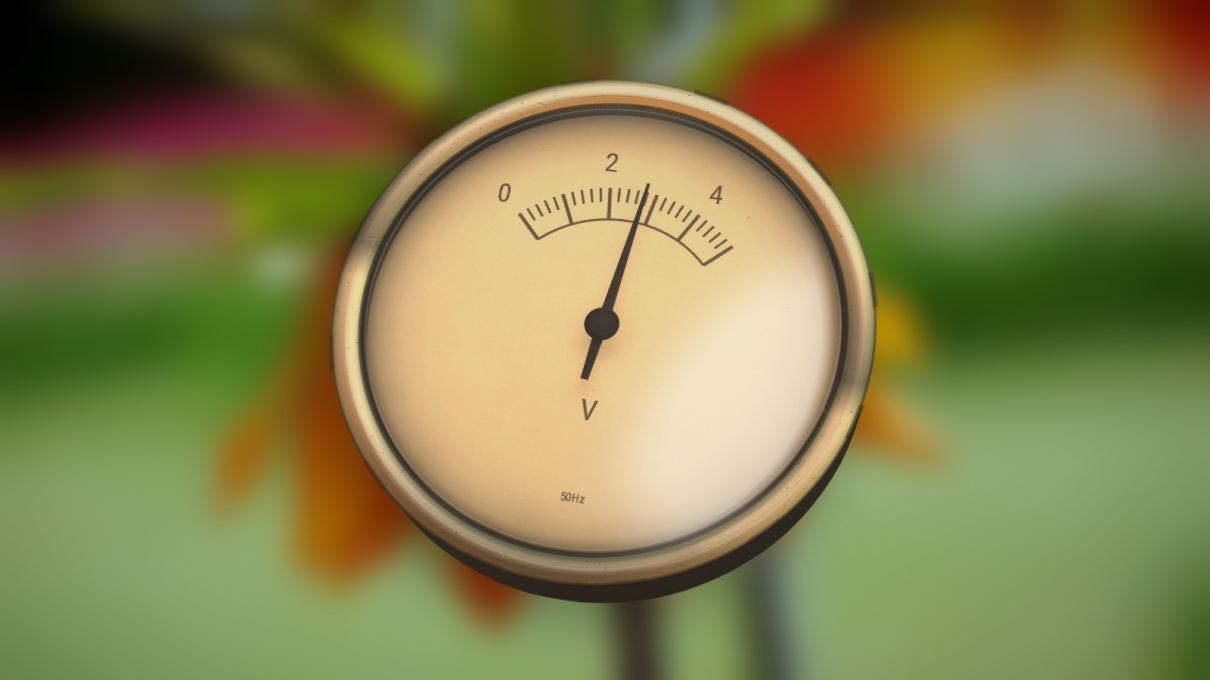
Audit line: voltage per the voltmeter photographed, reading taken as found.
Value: 2.8 V
